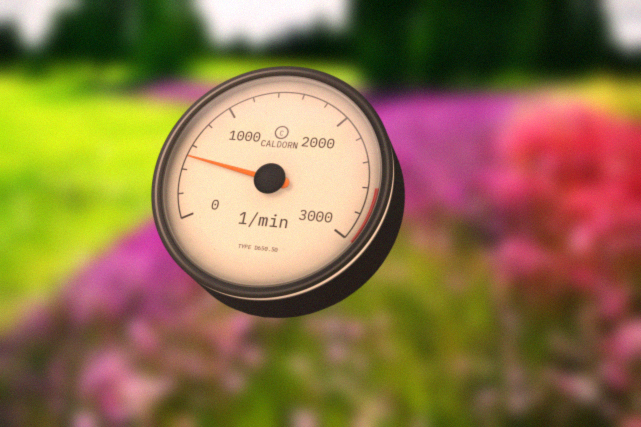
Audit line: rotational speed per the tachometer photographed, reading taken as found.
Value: 500 rpm
